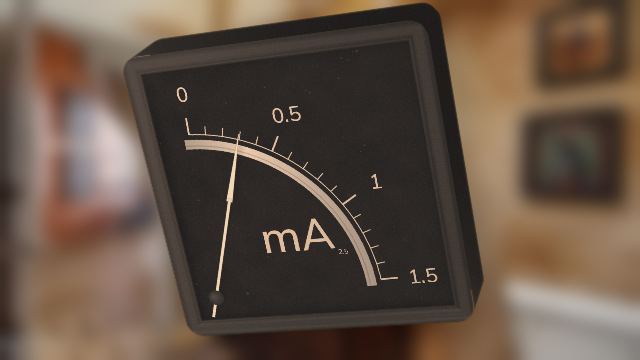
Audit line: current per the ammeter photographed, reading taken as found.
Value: 0.3 mA
